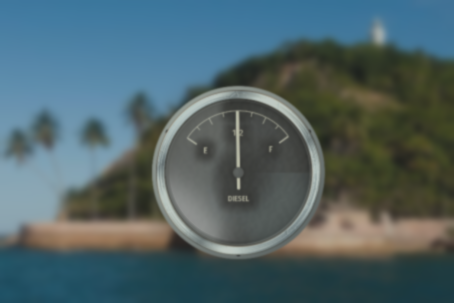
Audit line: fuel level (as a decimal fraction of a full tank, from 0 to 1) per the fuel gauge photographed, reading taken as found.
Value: 0.5
